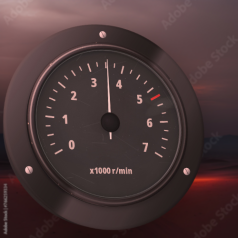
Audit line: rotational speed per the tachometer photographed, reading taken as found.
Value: 3500 rpm
